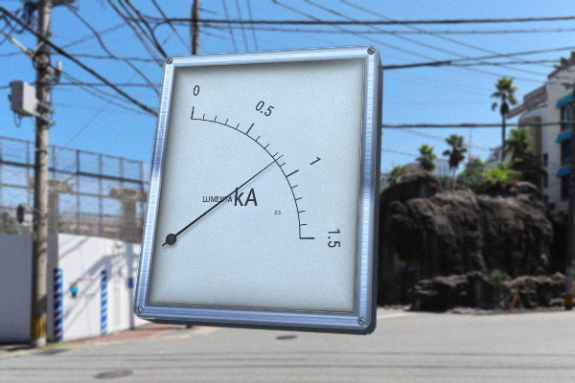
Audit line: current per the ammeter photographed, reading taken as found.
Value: 0.85 kA
